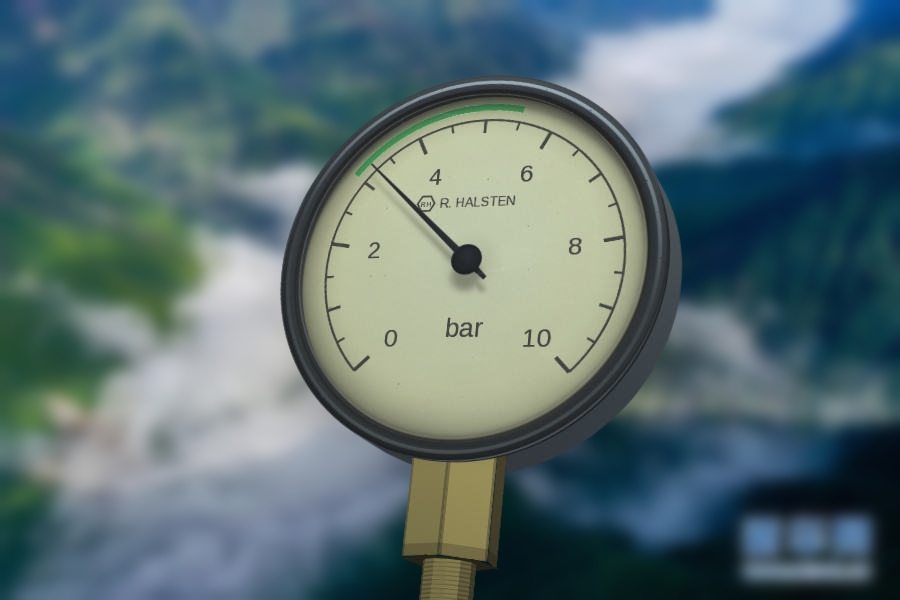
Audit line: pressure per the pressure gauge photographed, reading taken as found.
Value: 3.25 bar
